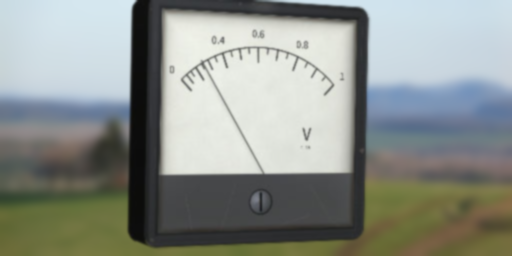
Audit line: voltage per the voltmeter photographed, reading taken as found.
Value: 0.25 V
